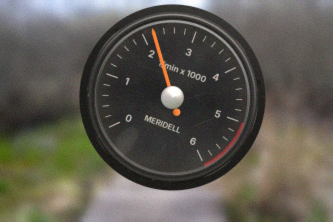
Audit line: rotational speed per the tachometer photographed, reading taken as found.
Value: 2200 rpm
